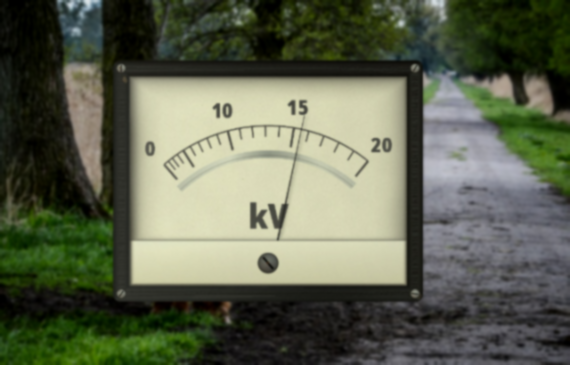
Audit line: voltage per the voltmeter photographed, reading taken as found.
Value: 15.5 kV
